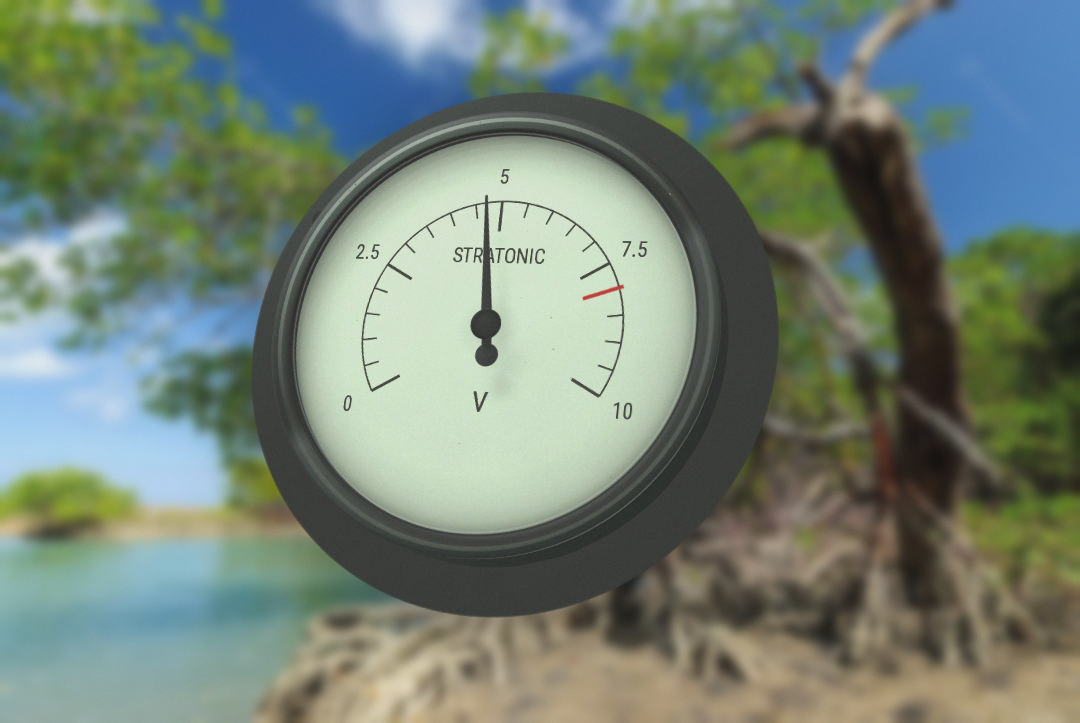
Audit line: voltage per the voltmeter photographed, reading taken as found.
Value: 4.75 V
